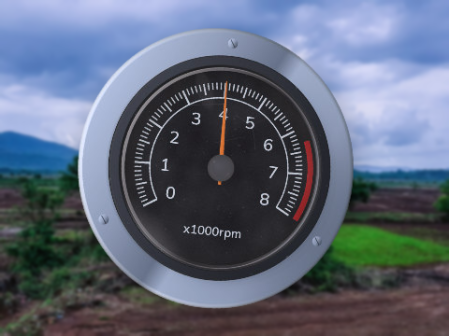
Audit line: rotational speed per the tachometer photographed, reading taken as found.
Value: 4000 rpm
